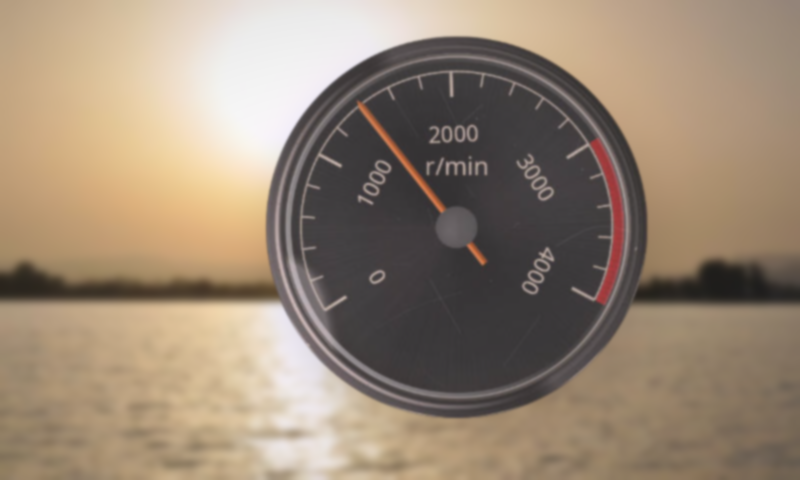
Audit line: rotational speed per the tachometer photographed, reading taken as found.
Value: 1400 rpm
